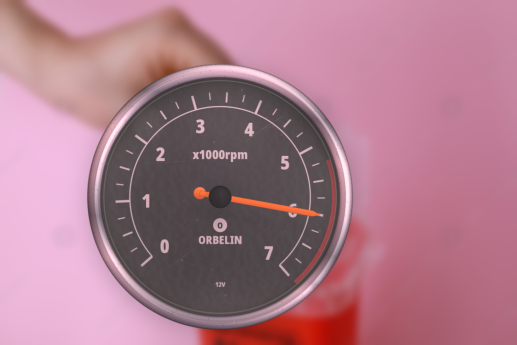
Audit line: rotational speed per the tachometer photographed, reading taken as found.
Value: 6000 rpm
